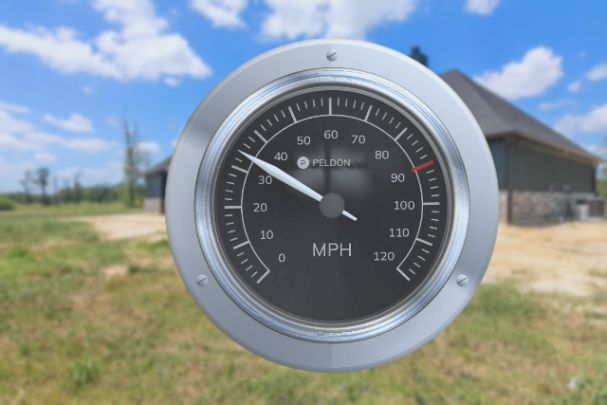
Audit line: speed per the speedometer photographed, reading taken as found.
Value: 34 mph
